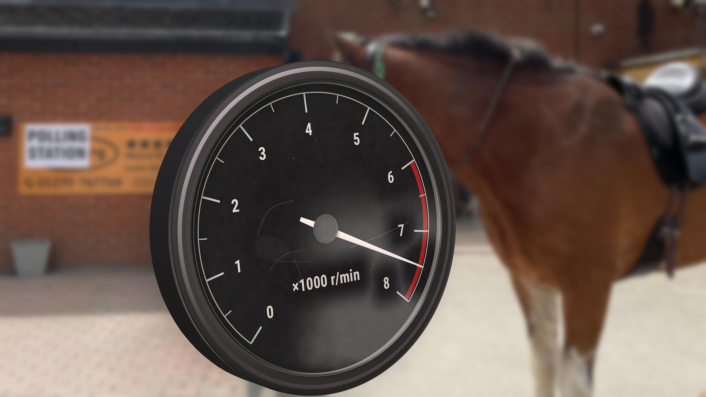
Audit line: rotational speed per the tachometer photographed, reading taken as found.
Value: 7500 rpm
